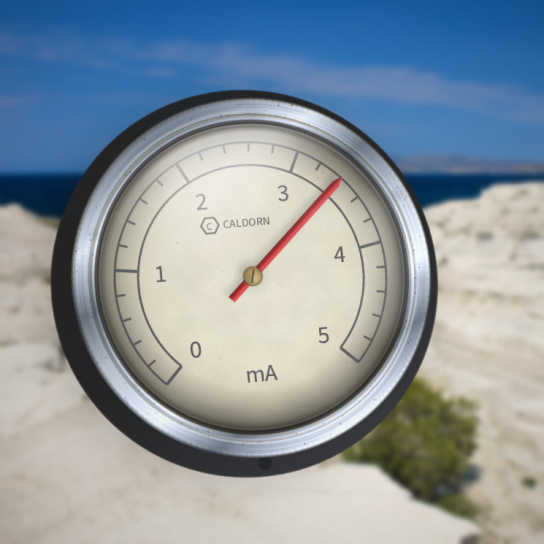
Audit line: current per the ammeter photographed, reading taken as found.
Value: 3.4 mA
